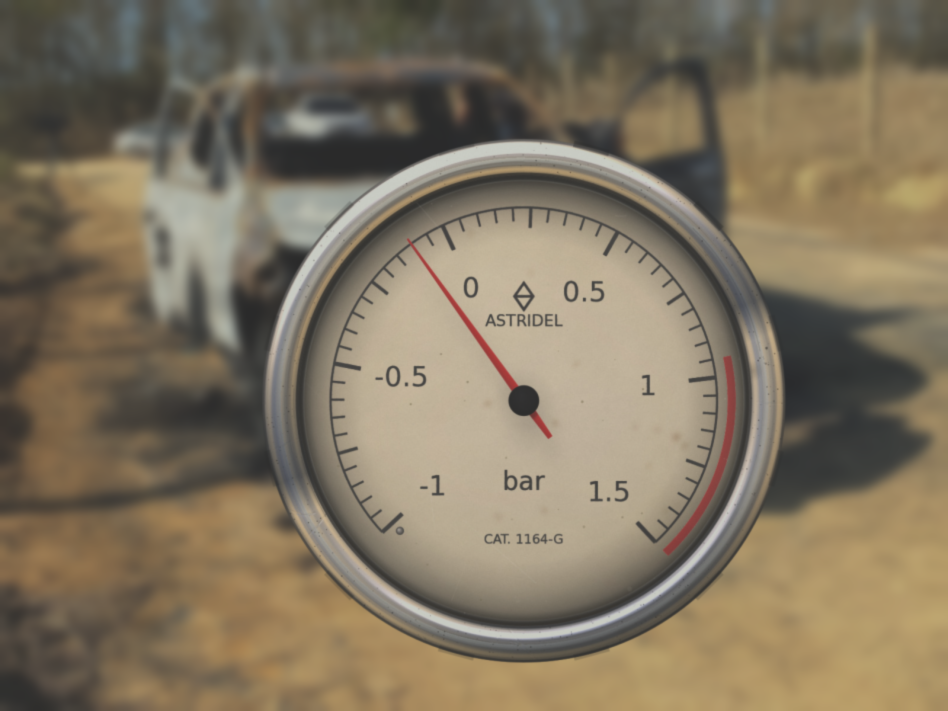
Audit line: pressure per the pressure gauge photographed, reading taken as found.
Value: -0.1 bar
